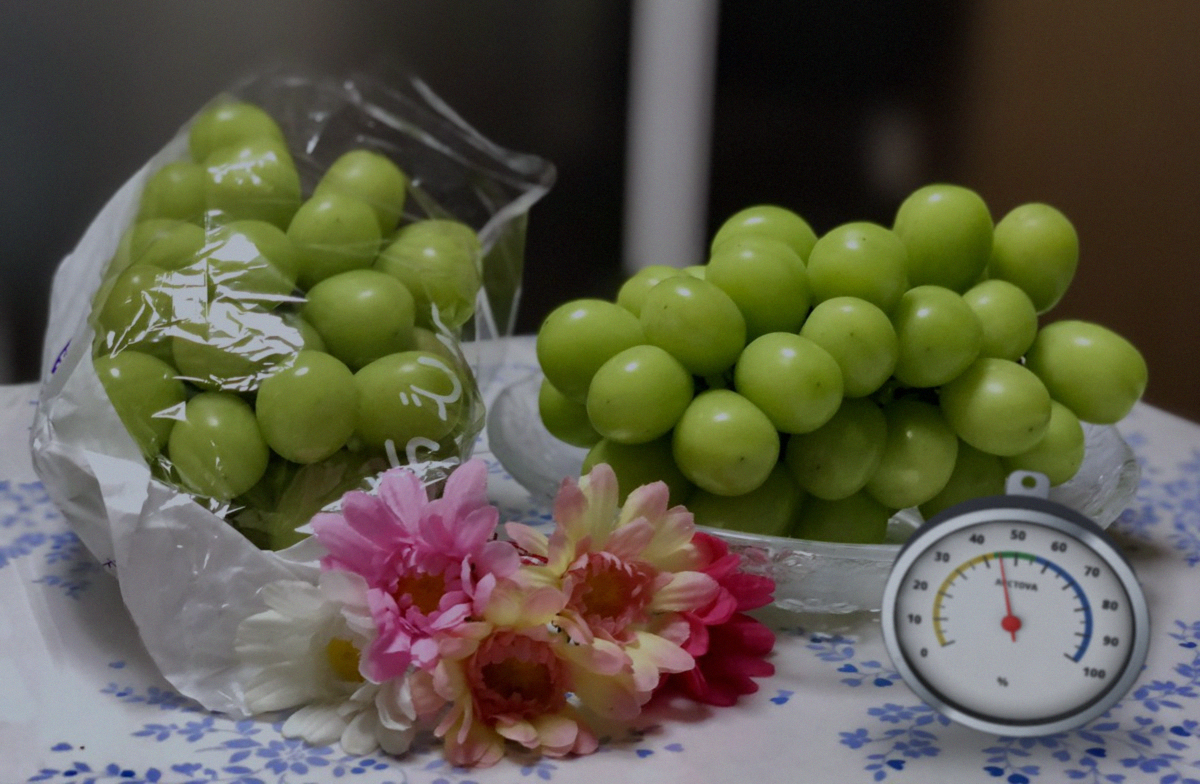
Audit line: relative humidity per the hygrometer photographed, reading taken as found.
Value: 45 %
